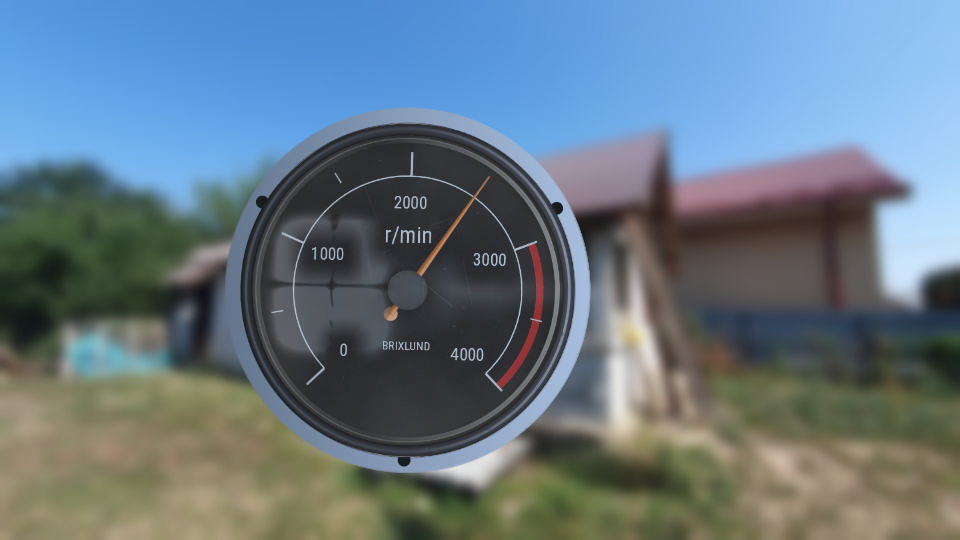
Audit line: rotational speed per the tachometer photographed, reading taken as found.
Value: 2500 rpm
